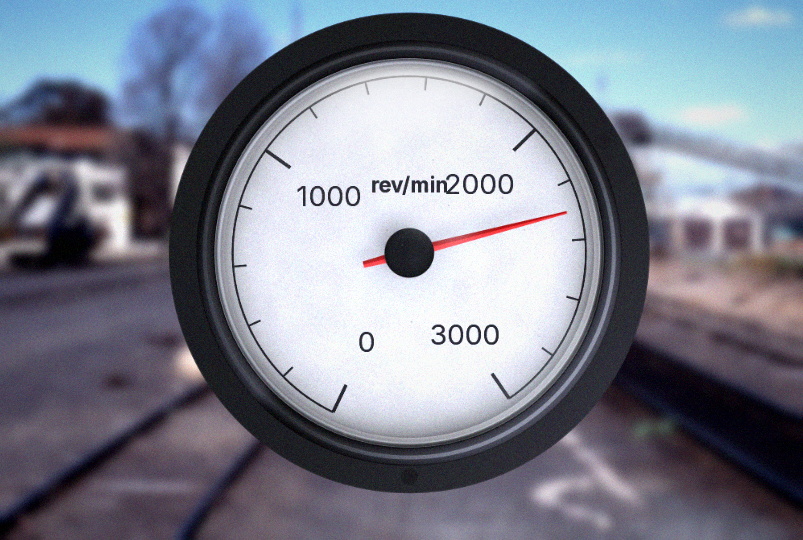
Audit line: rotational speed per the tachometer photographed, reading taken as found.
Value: 2300 rpm
